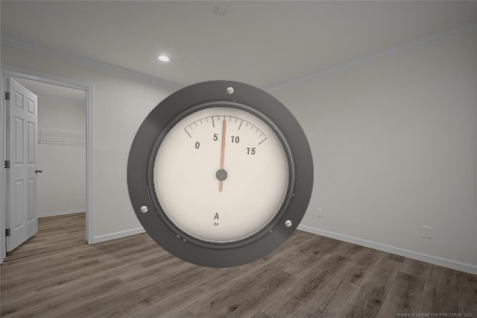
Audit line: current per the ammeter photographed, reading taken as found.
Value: 7 A
